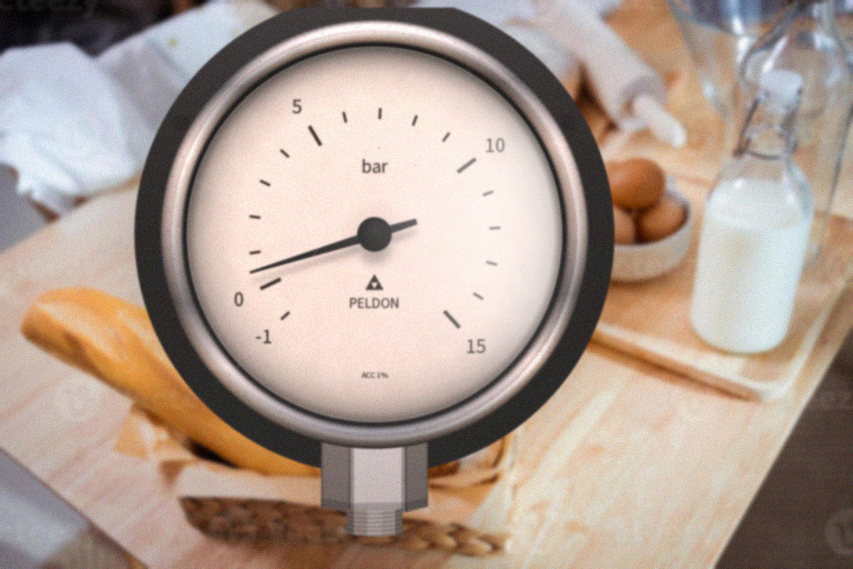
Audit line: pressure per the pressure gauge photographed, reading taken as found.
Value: 0.5 bar
